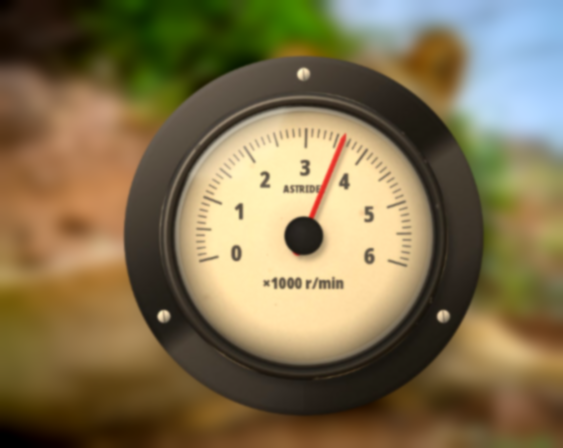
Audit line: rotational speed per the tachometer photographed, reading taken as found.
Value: 3600 rpm
